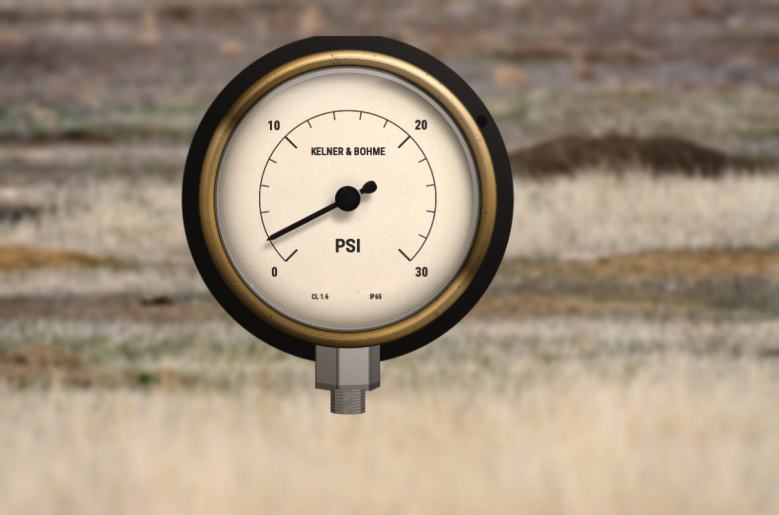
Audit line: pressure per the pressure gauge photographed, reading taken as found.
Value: 2 psi
